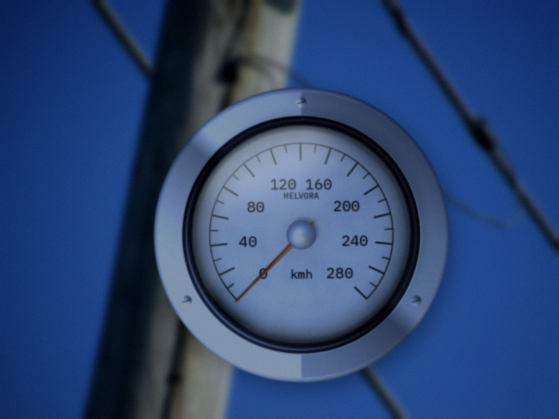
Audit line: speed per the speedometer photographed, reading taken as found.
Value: 0 km/h
